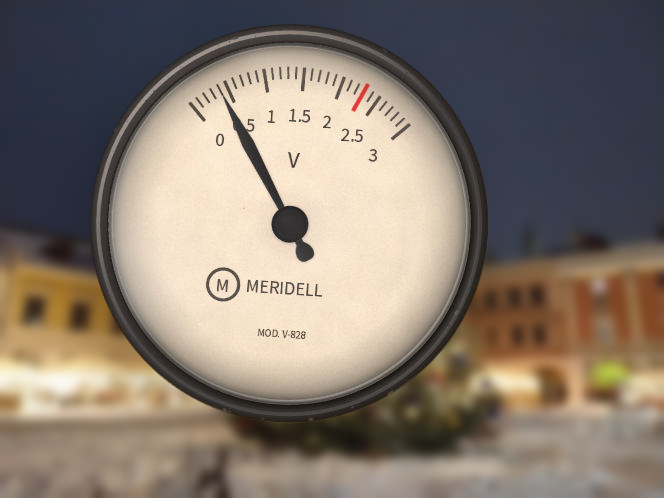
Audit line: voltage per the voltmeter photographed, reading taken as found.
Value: 0.4 V
